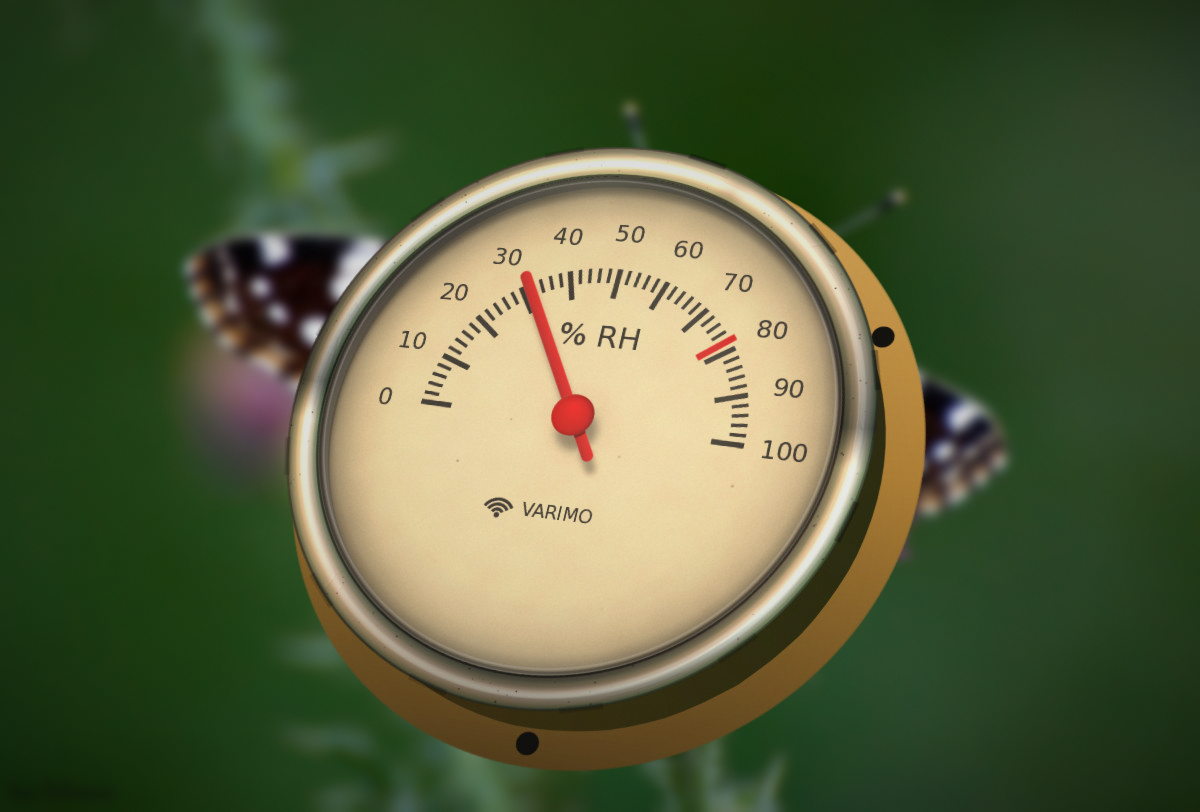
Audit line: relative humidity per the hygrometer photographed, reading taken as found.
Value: 32 %
